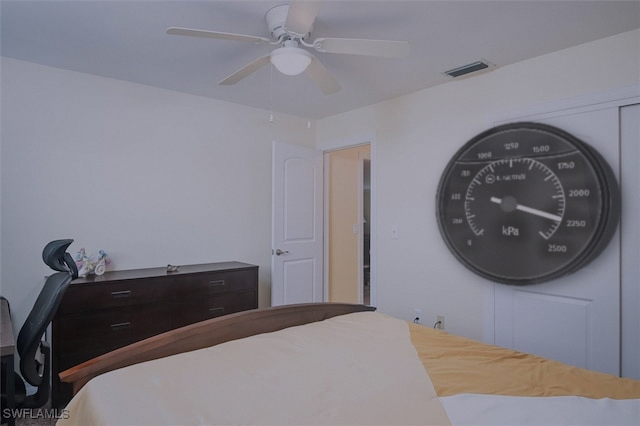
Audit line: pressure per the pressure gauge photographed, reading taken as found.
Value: 2250 kPa
